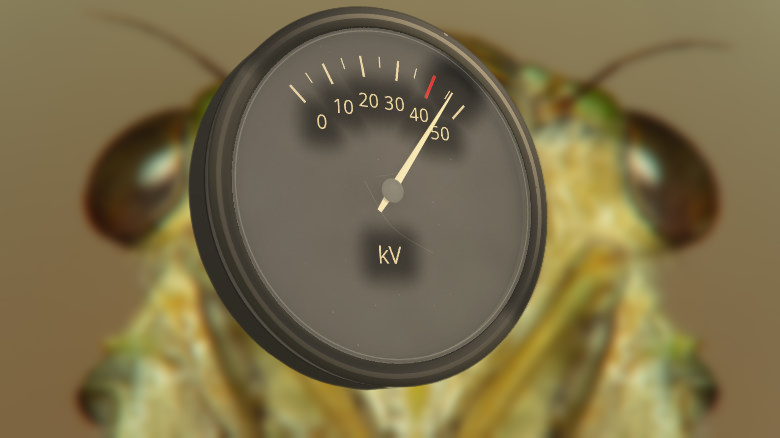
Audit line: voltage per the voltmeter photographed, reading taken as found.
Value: 45 kV
